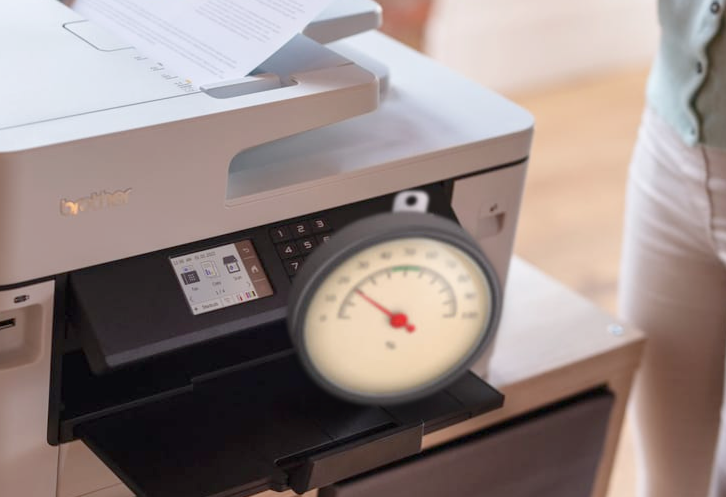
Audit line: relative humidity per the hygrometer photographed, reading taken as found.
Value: 20 %
